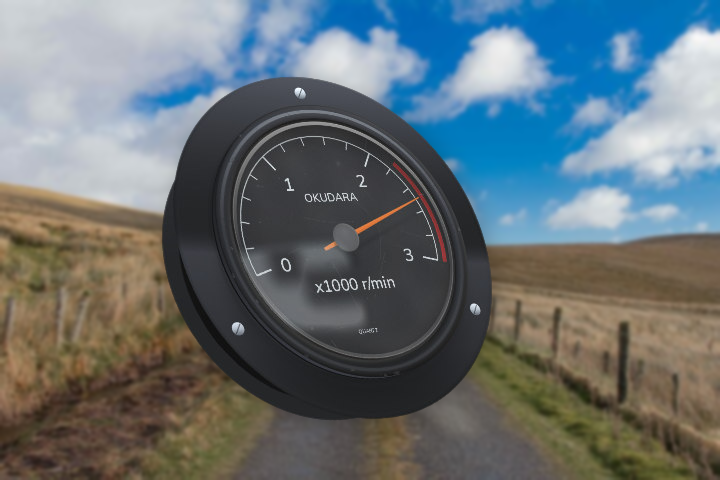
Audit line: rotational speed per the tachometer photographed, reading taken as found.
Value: 2500 rpm
